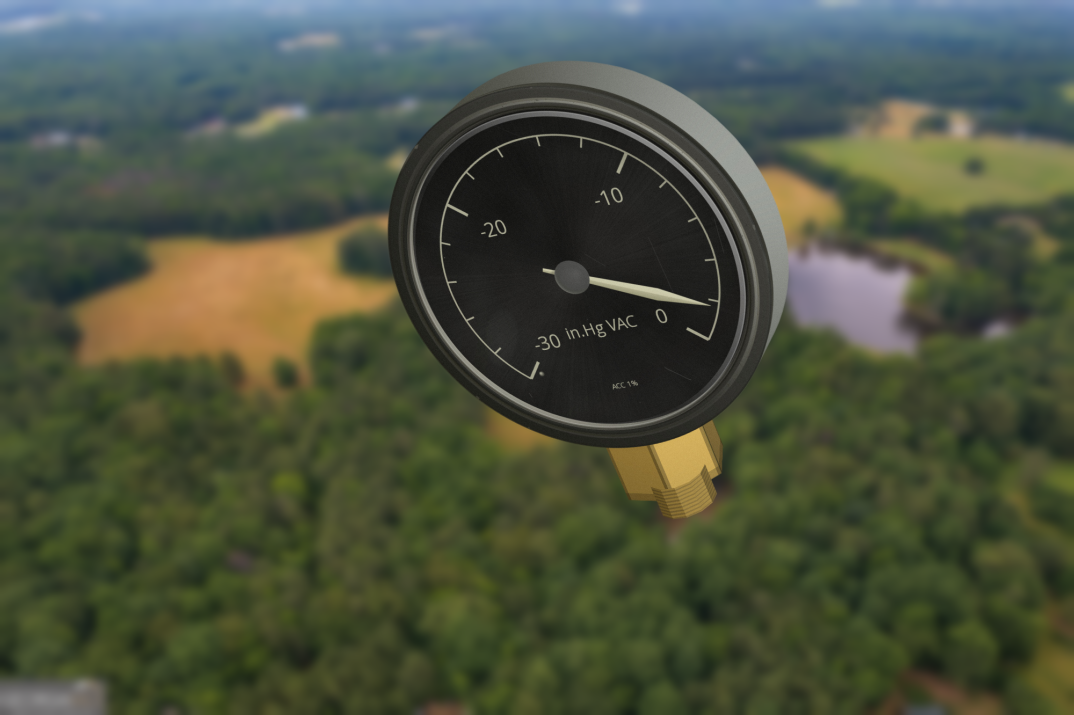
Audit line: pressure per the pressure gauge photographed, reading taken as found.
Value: -2 inHg
